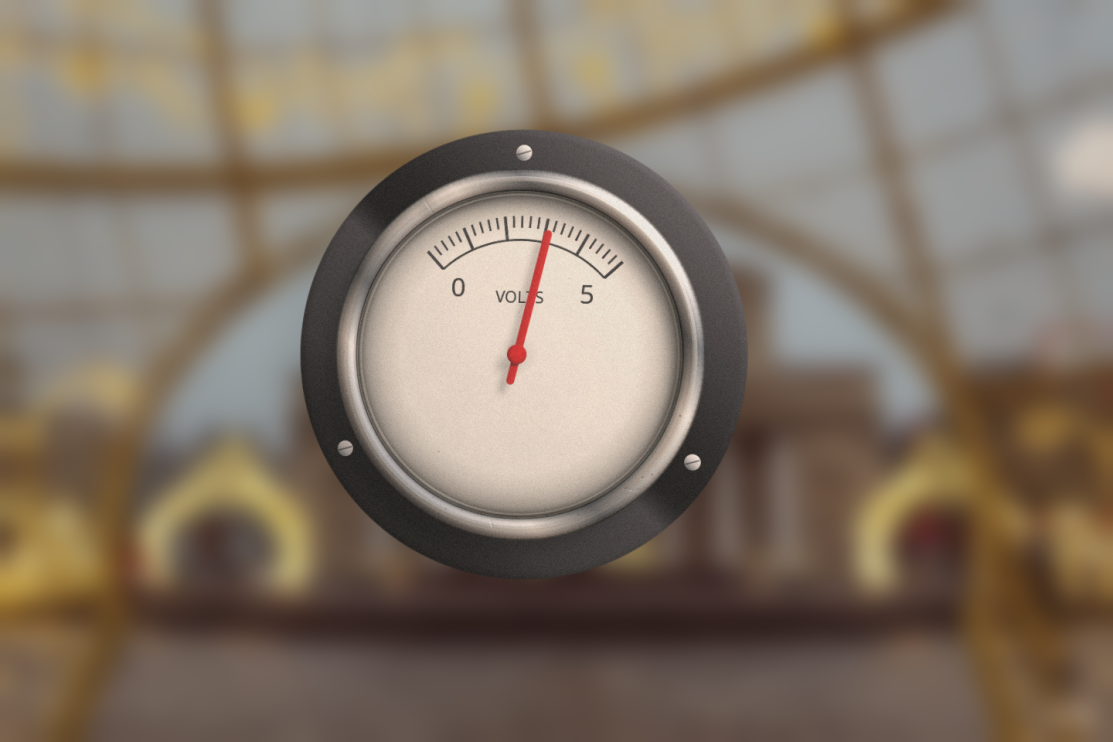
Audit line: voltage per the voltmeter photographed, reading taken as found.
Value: 3.1 V
